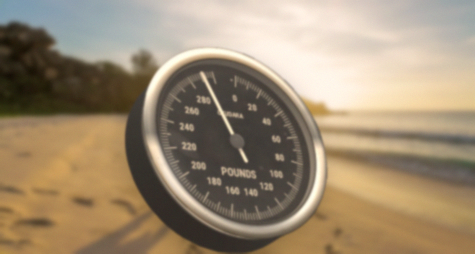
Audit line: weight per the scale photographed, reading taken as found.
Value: 290 lb
